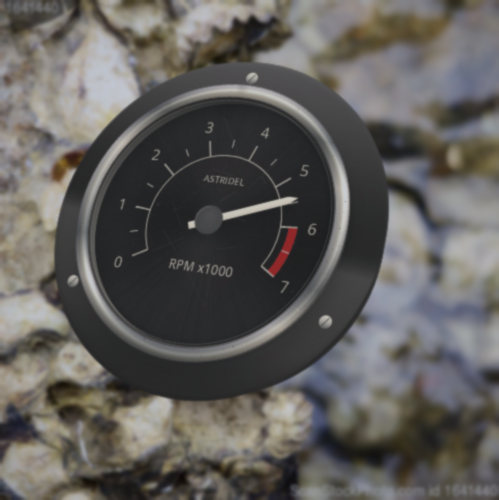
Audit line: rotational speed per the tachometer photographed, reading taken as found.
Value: 5500 rpm
